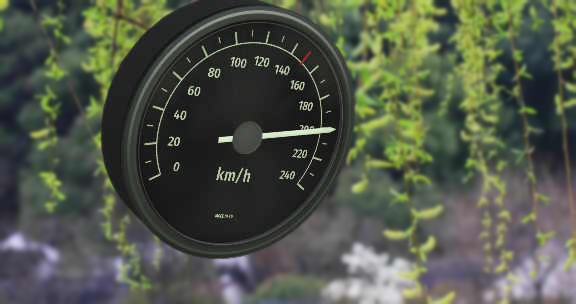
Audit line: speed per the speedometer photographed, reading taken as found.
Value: 200 km/h
